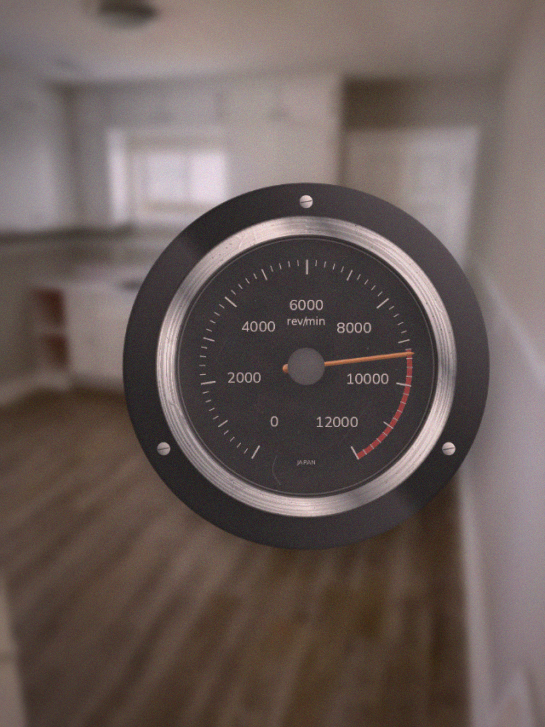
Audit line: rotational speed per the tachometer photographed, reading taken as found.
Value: 9300 rpm
